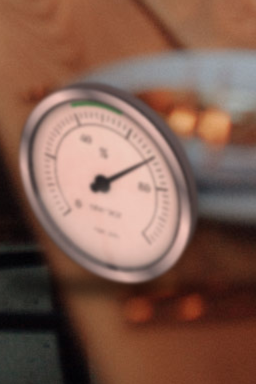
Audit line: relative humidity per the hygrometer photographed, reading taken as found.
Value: 70 %
